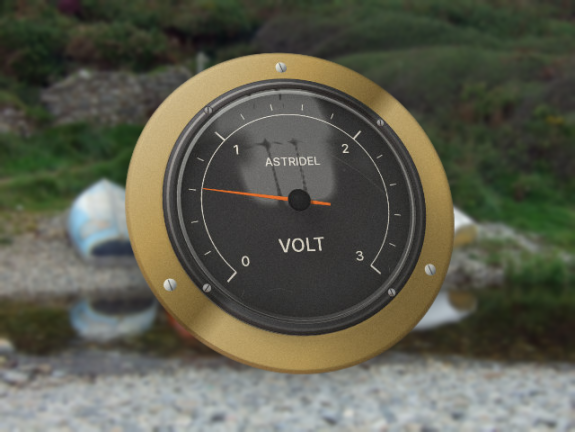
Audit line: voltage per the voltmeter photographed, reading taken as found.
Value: 0.6 V
